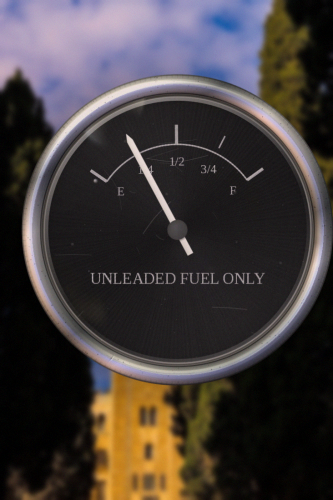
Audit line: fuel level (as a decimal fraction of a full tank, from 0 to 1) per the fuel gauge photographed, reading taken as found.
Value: 0.25
